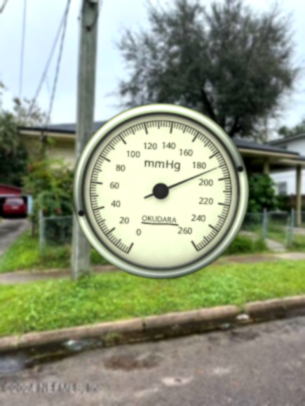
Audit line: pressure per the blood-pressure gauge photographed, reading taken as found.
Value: 190 mmHg
